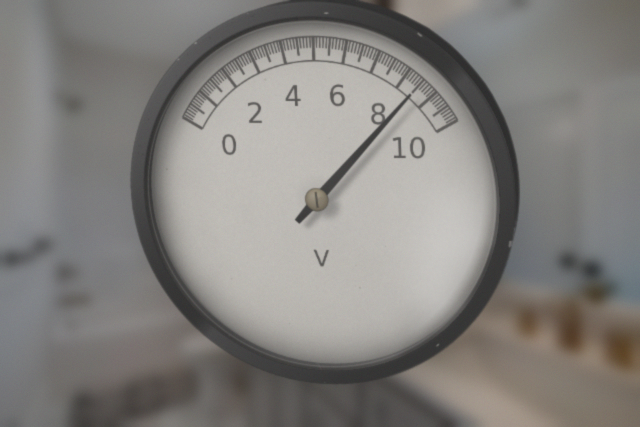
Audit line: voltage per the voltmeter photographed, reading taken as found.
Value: 8.5 V
